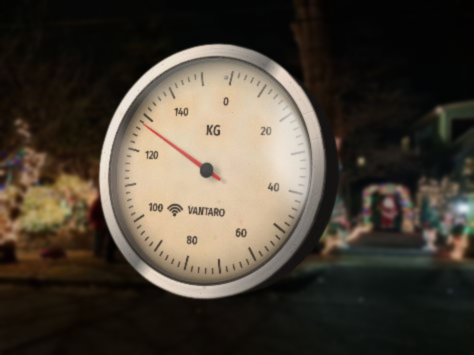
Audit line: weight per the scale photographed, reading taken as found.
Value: 128 kg
